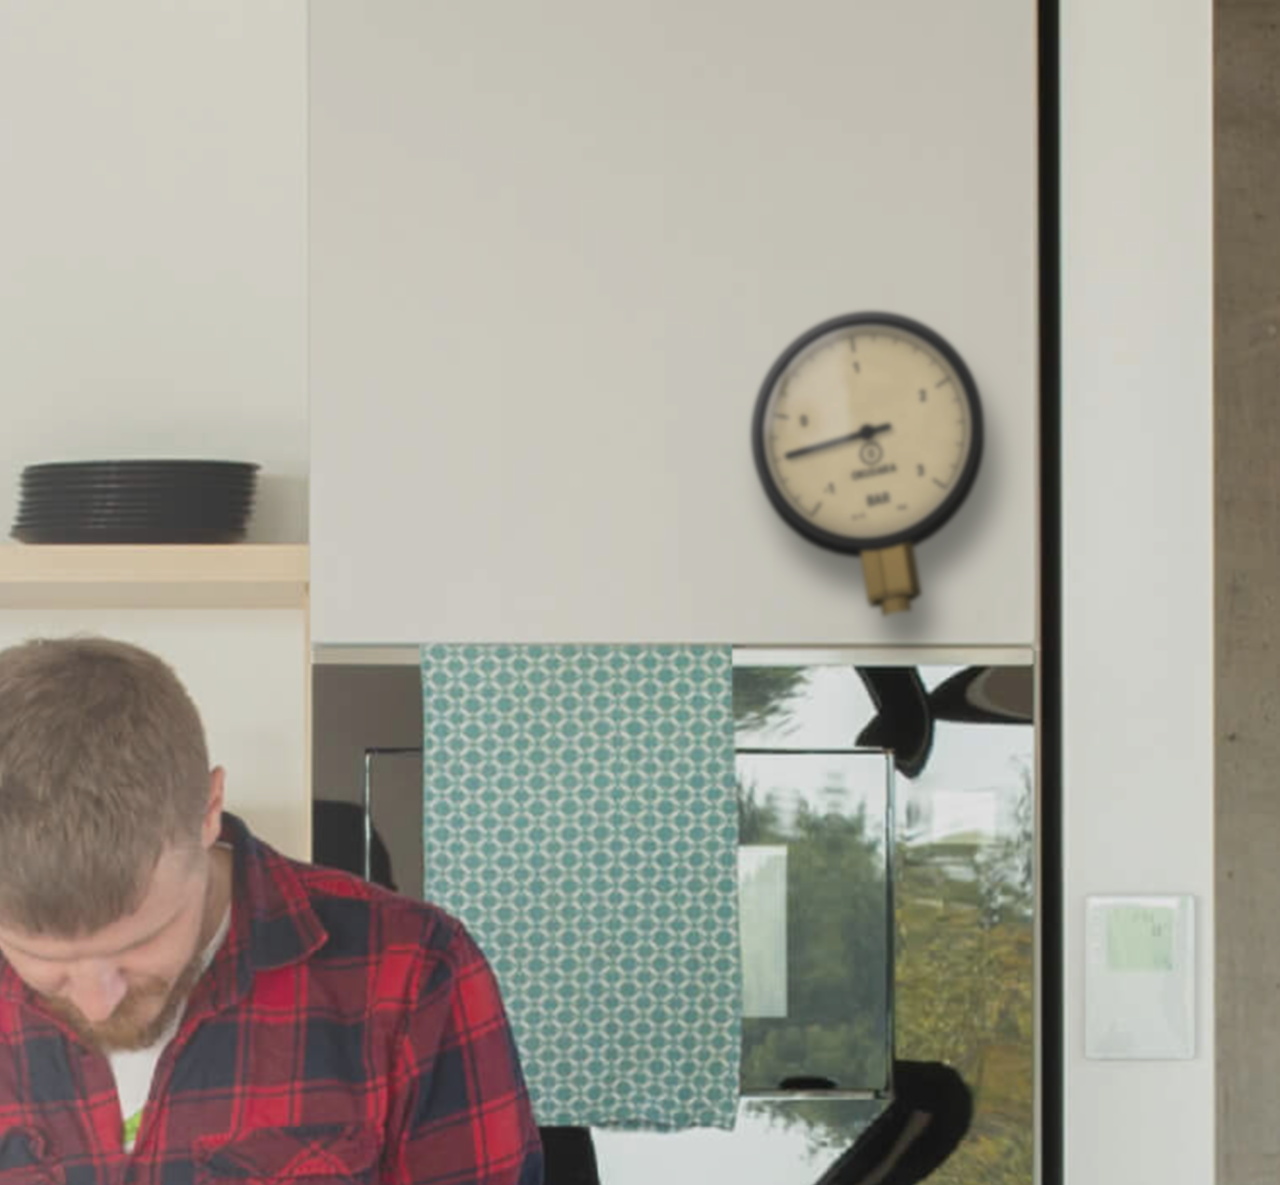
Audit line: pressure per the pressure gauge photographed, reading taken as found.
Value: -0.4 bar
